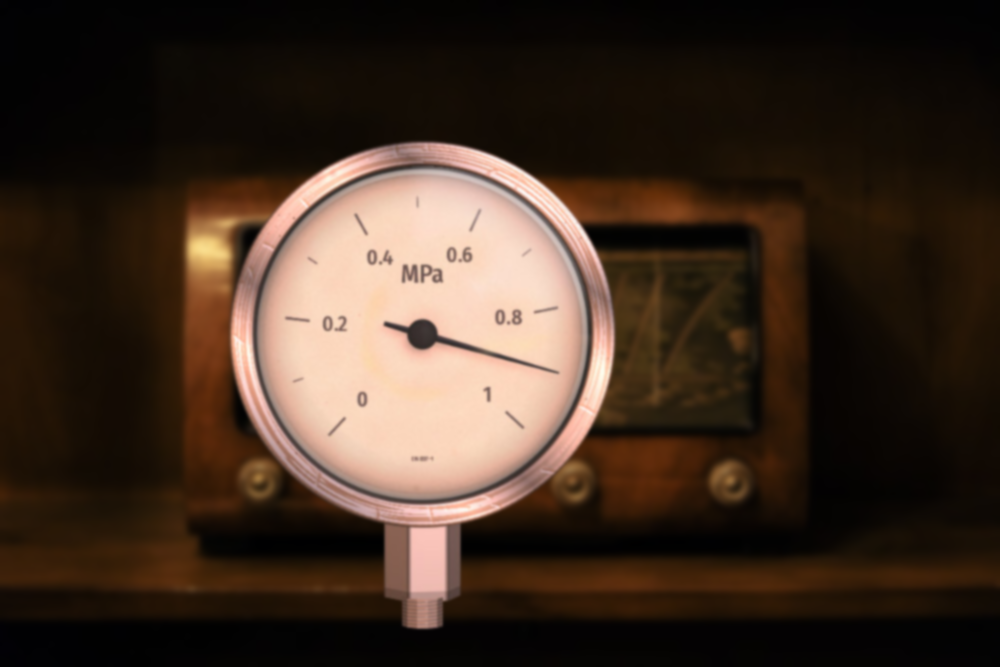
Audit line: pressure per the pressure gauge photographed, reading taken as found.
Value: 0.9 MPa
